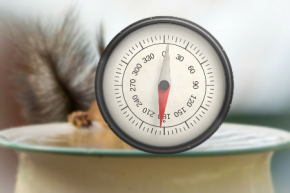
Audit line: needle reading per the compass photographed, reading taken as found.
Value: 185 °
